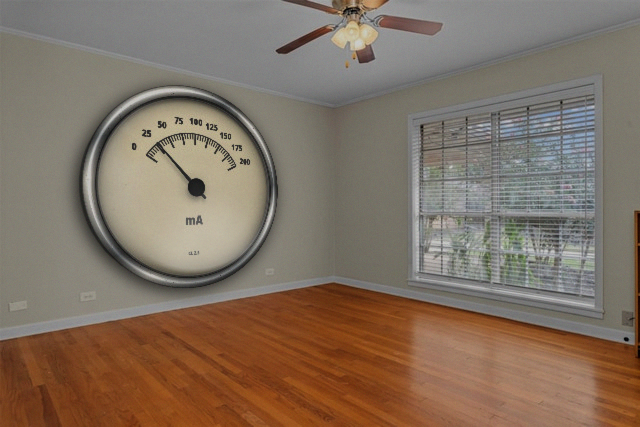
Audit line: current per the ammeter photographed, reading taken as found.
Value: 25 mA
